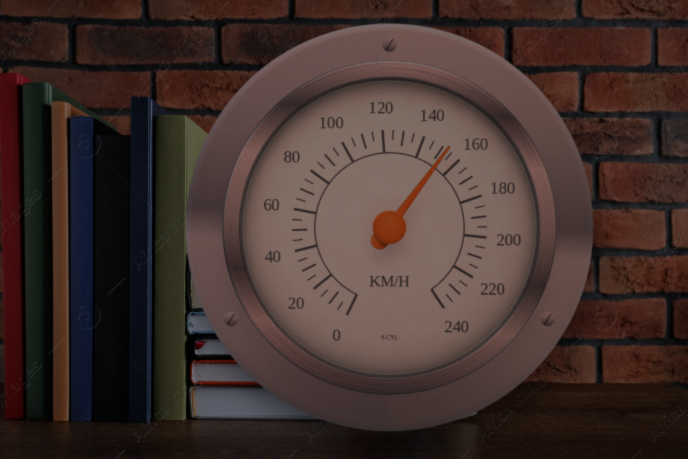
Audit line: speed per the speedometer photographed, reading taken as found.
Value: 152.5 km/h
